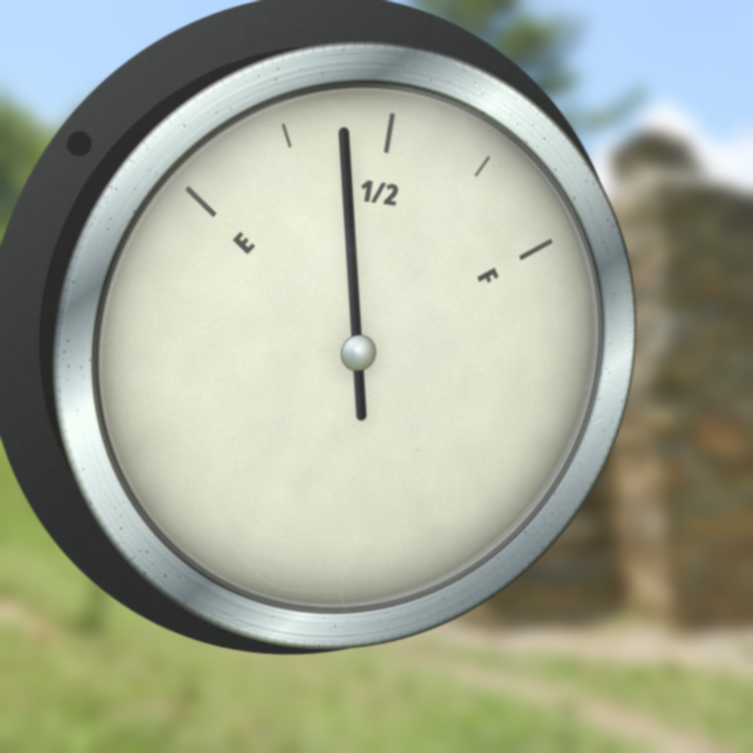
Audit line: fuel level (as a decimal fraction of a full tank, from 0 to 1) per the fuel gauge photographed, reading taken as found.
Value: 0.375
